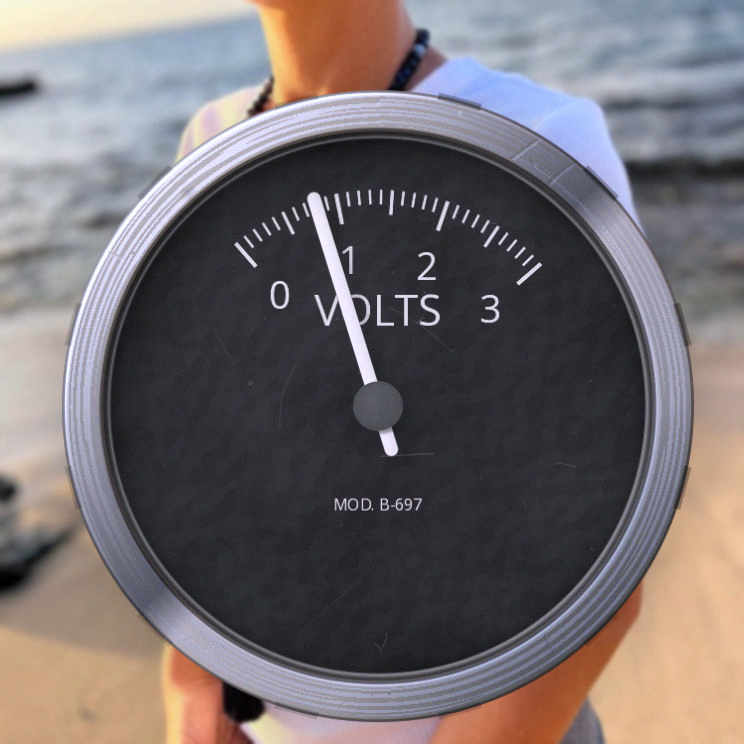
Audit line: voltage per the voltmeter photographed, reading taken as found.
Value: 0.8 V
